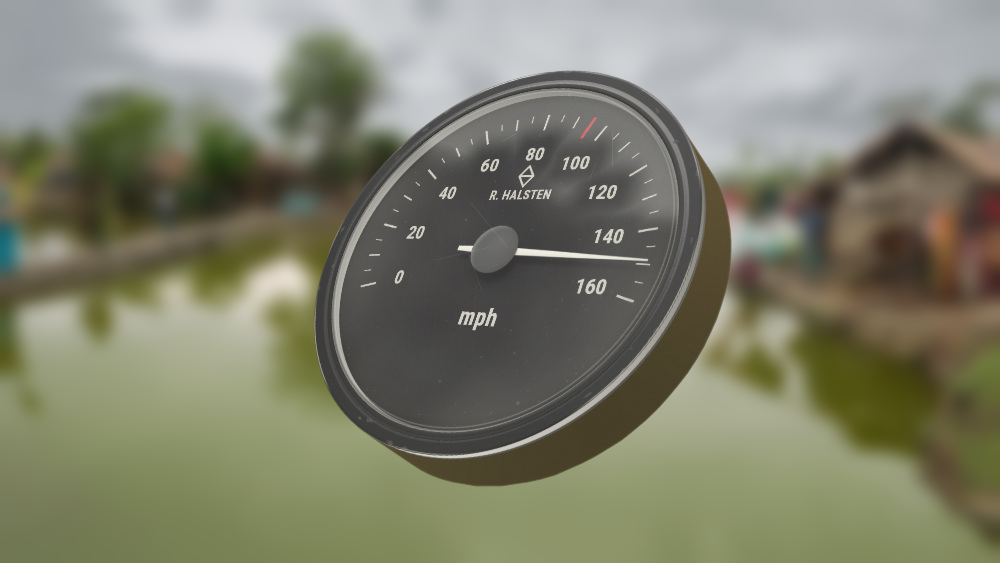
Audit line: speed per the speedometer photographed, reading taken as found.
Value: 150 mph
